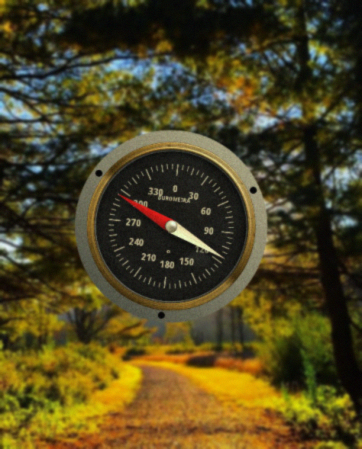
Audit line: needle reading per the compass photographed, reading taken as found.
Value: 295 °
